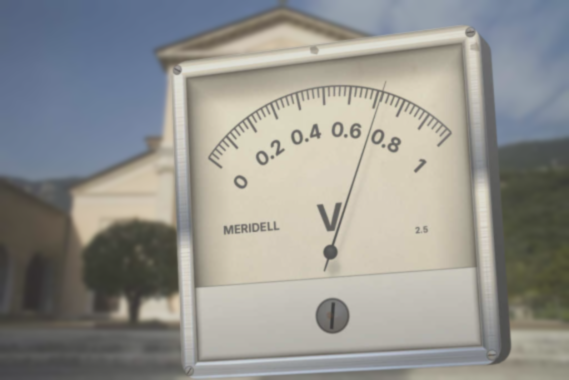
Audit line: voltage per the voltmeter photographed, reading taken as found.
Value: 0.72 V
